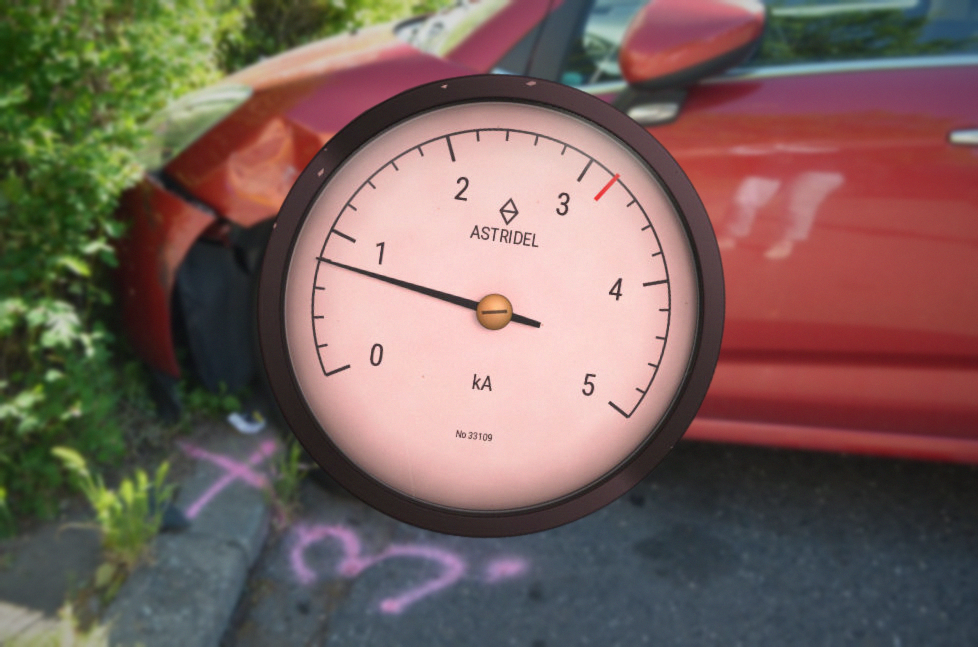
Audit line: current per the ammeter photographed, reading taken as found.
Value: 0.8 kA
